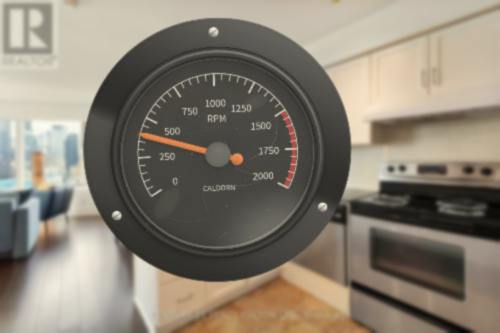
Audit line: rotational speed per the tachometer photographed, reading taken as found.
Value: 400 rpm
